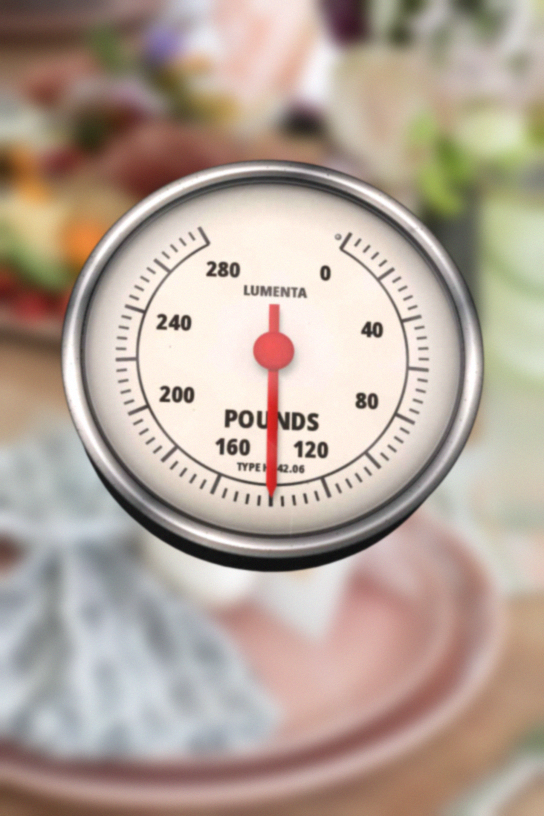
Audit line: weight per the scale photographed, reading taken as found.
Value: 140 lb
